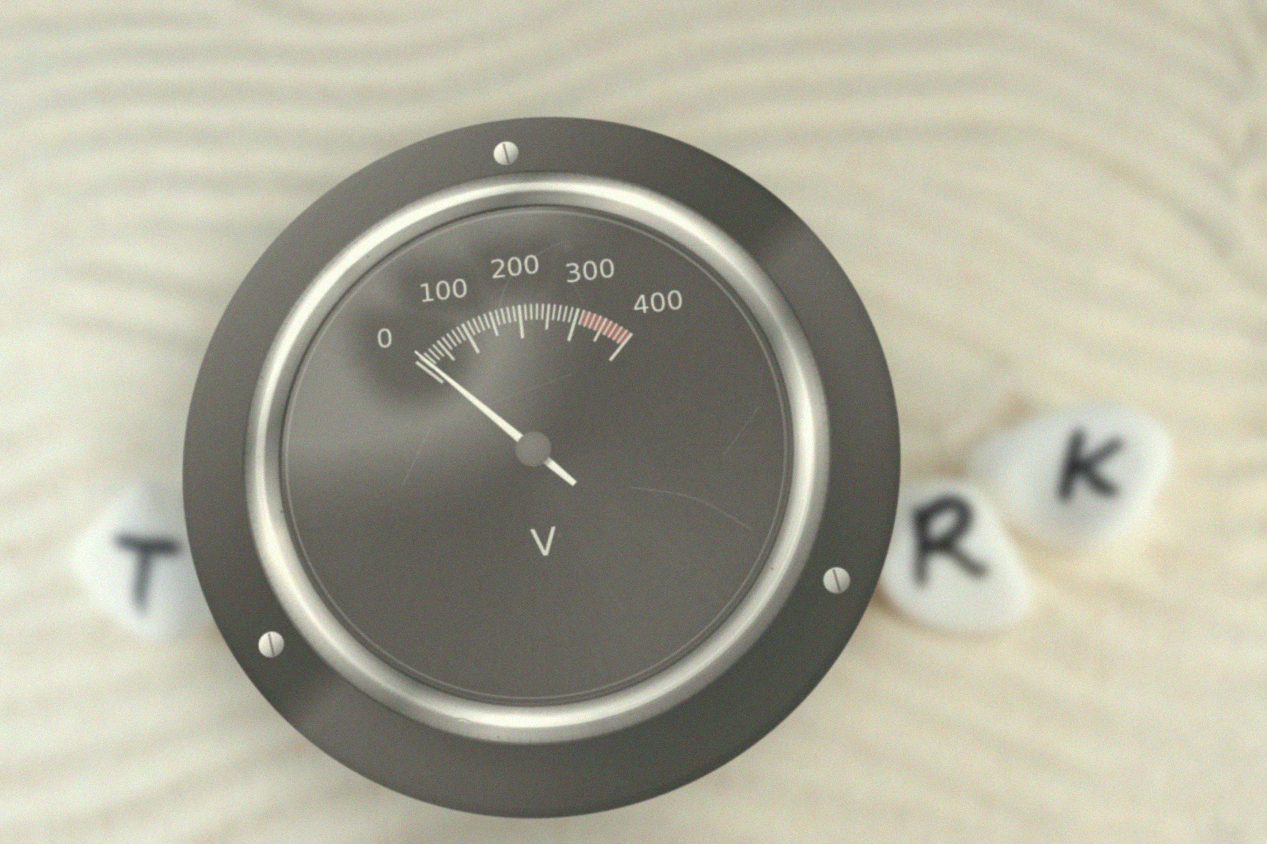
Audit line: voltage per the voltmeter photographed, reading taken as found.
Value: 10 V
